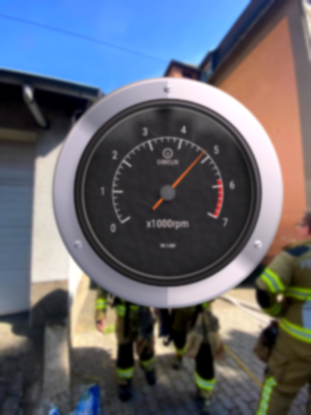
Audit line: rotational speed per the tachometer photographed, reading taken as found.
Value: 4800 rpm
